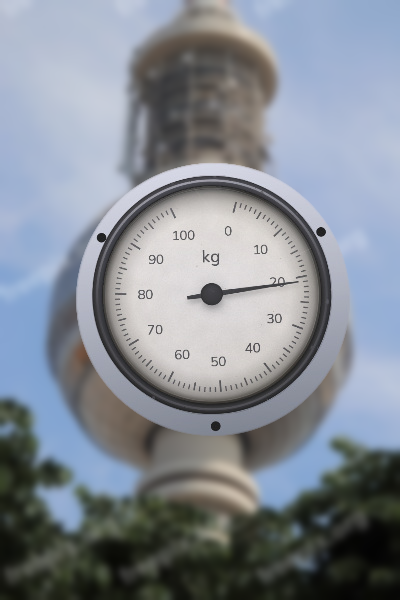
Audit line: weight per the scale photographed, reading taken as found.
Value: 21 kg
